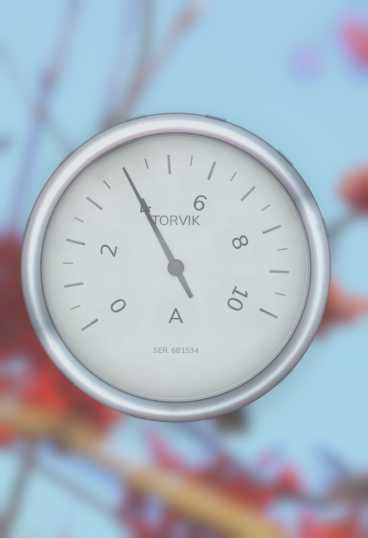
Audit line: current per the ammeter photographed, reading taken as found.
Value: 4 A
